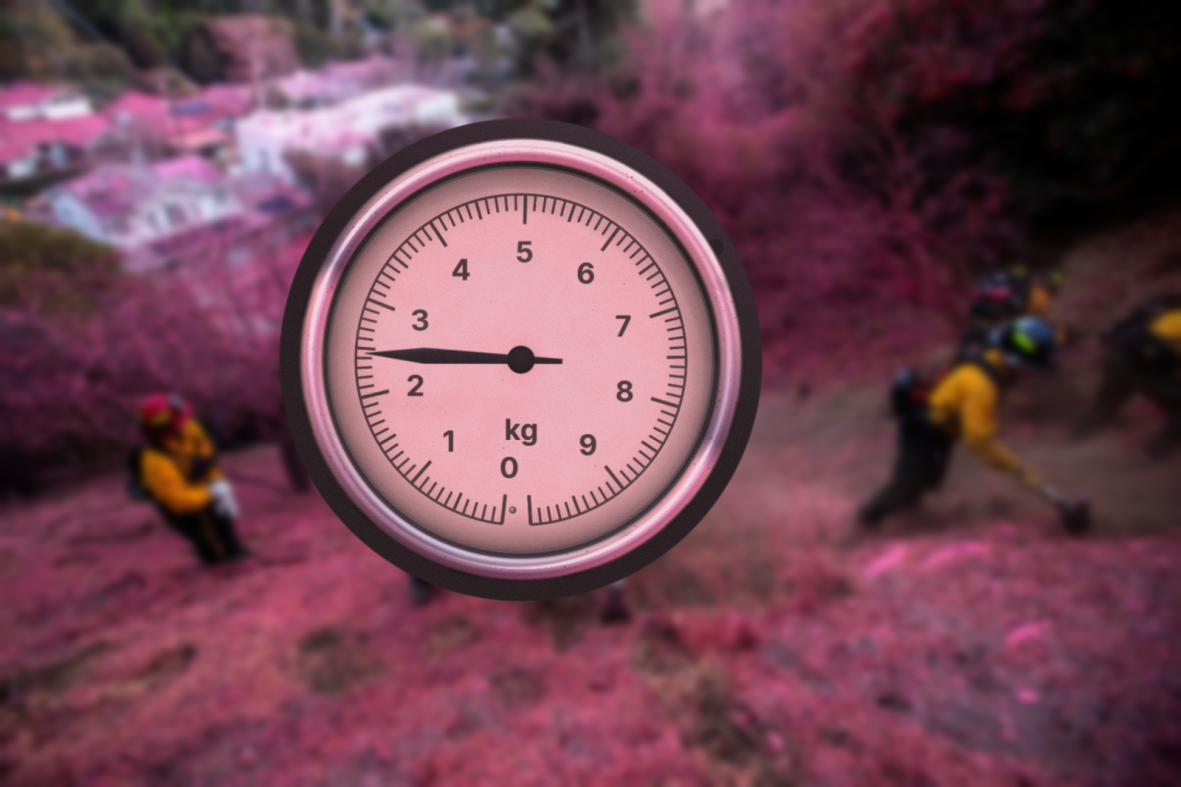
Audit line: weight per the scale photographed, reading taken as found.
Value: 2.45 kg
